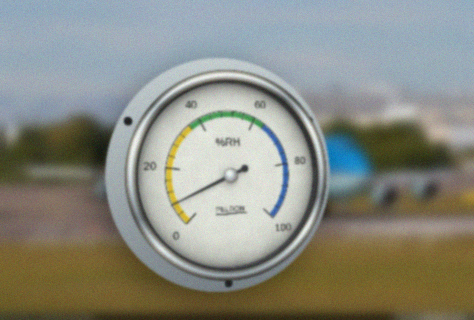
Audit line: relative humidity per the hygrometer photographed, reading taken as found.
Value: 8 %
